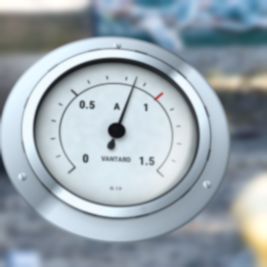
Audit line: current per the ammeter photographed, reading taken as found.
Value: 0.85 A
